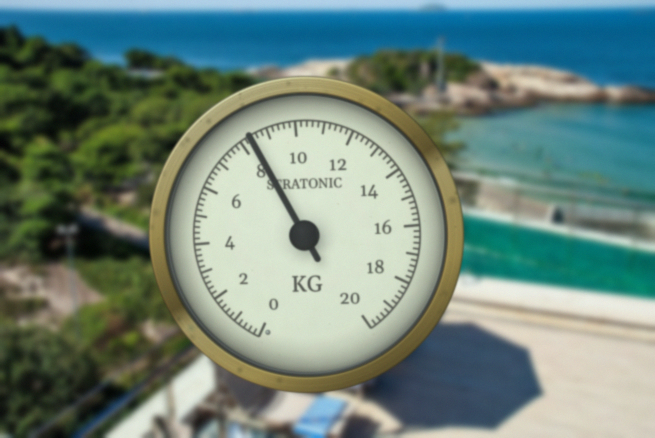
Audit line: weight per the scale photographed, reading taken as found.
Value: 8.4 kg
